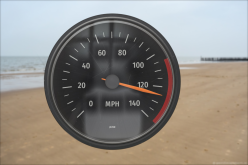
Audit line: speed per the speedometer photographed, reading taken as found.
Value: 125 mph
